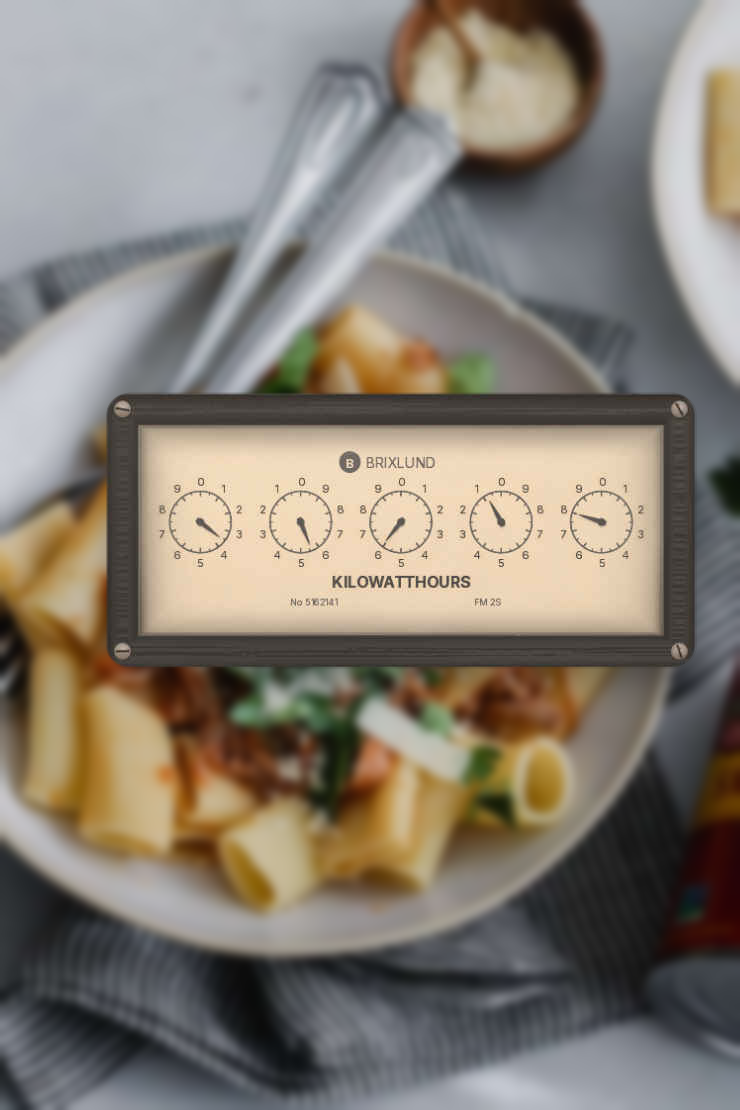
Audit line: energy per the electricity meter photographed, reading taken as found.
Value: 35608 kWh
